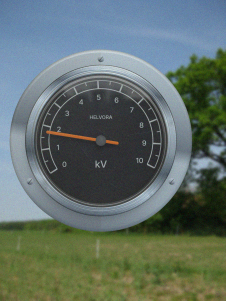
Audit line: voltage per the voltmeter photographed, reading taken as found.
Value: 1.75 kV
